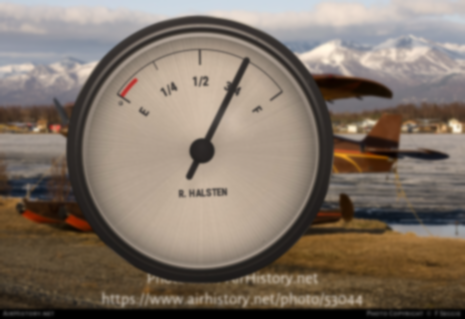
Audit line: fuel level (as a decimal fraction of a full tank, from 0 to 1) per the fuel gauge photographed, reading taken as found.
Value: 0.75
